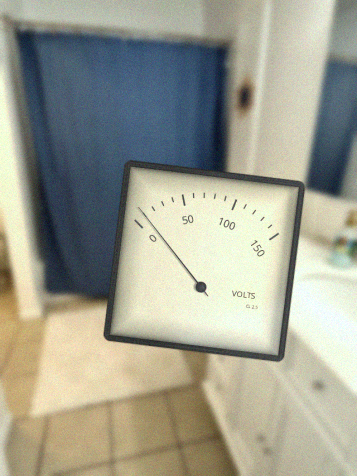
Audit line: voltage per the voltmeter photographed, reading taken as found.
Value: 10 V
